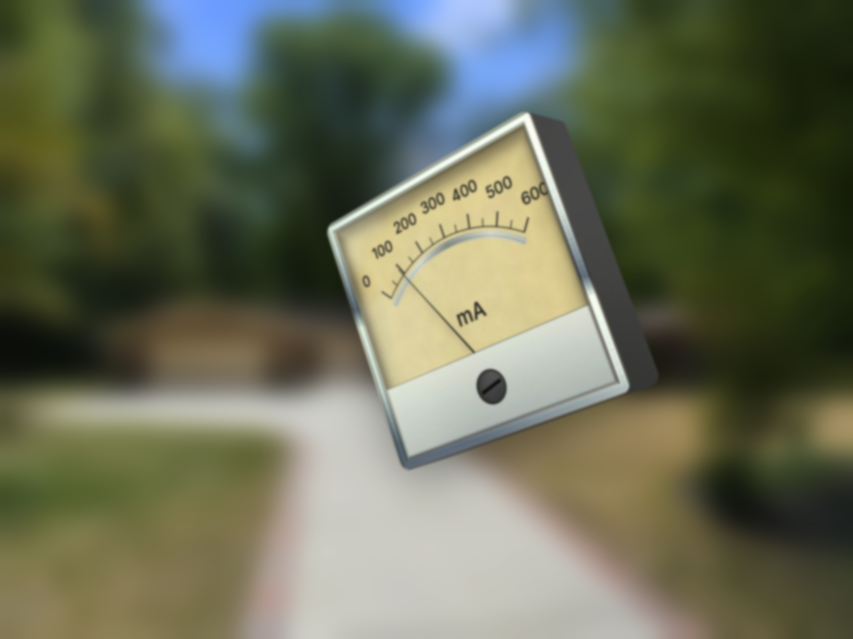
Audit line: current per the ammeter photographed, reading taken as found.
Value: 100 mA
